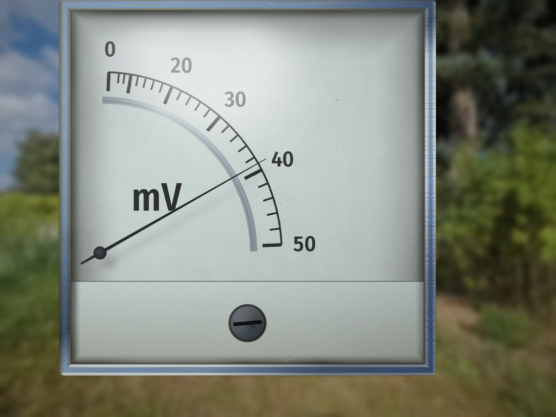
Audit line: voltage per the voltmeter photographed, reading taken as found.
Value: 39 mV
